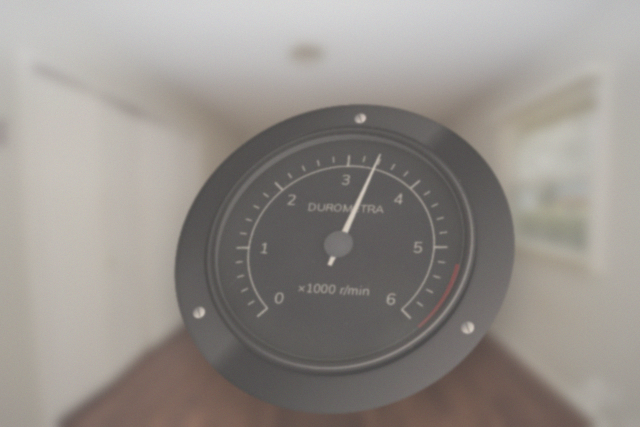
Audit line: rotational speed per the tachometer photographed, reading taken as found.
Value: 3400 rpm
